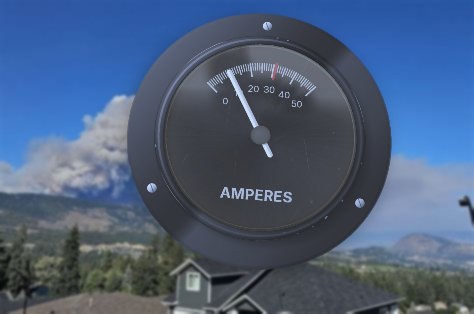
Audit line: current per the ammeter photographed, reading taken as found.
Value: 10 A
